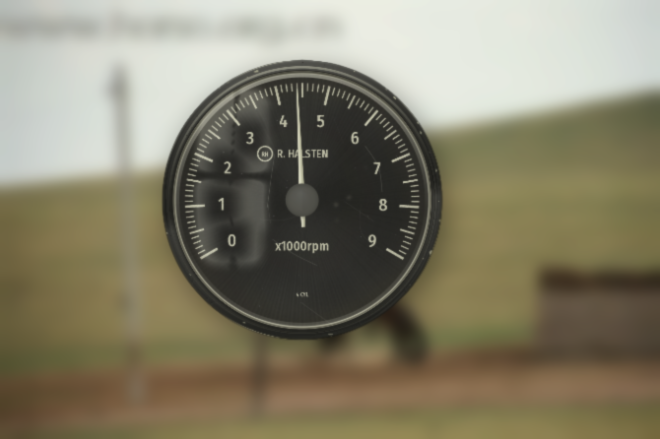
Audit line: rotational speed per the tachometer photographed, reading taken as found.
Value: 4400 rpm
